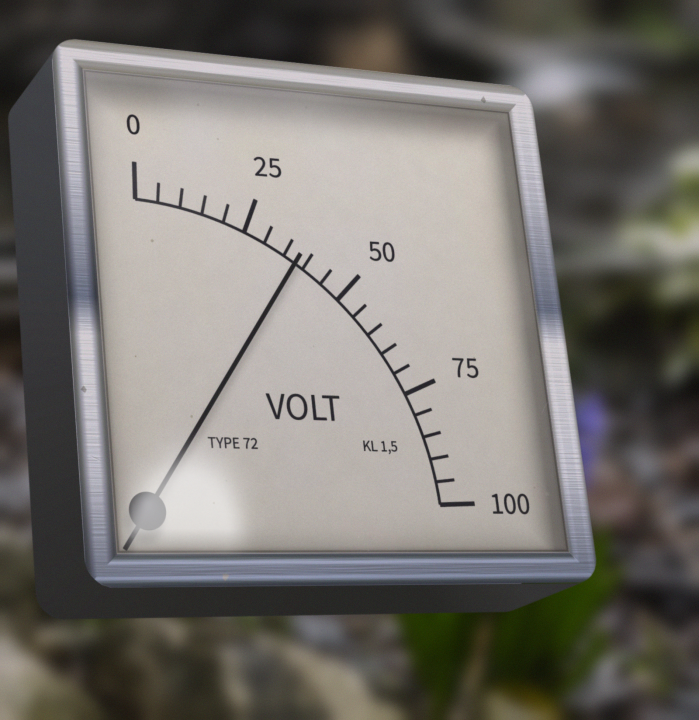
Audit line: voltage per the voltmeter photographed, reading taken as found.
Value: 37.5 V
